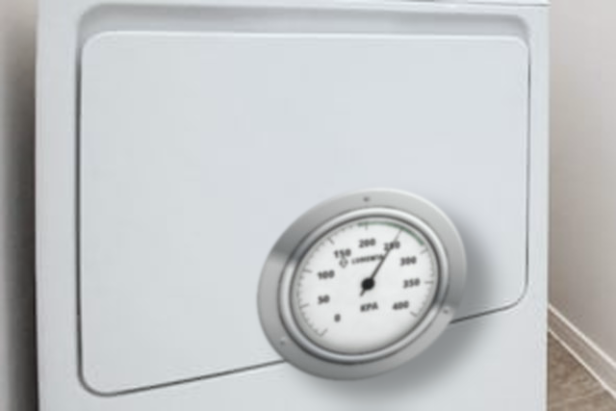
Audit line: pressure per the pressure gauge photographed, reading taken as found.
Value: 250 kPa
